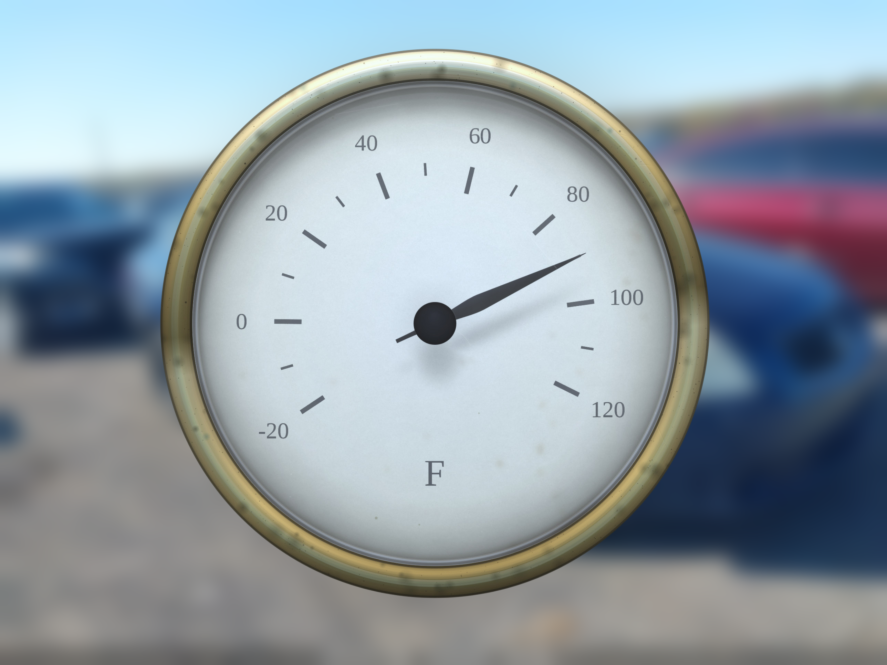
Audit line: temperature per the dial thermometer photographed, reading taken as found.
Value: 90 °F
